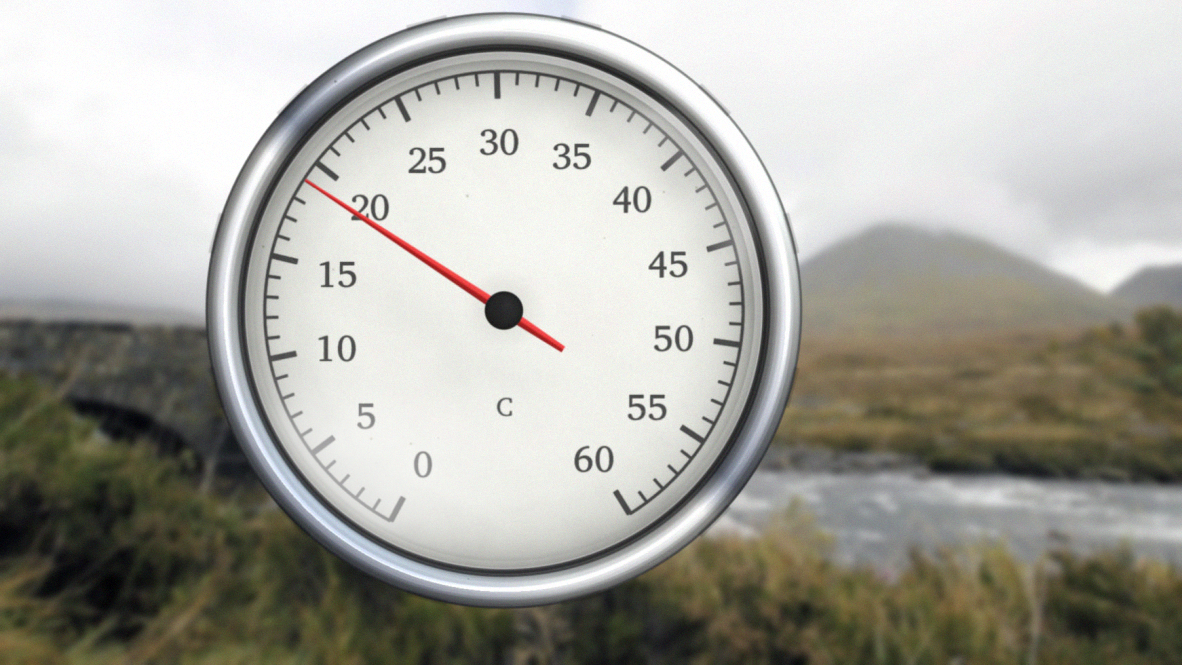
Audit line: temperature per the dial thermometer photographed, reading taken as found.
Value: 19 °C
